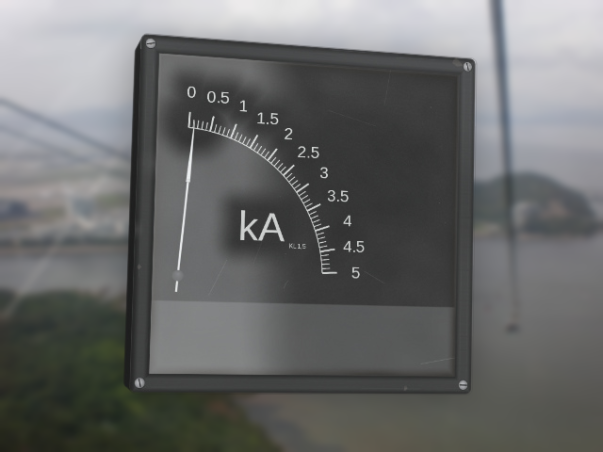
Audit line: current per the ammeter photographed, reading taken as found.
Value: 0.1 kA
